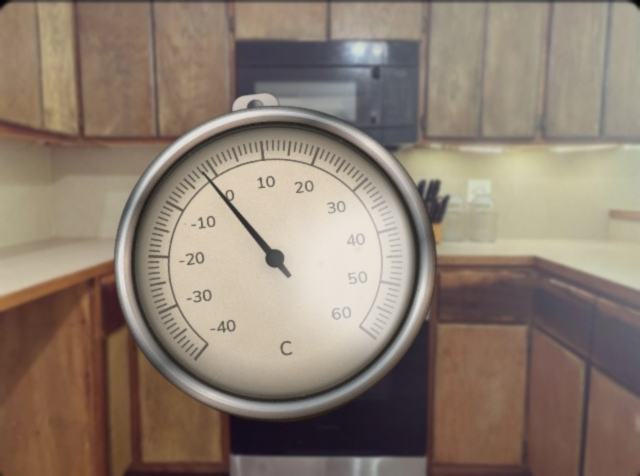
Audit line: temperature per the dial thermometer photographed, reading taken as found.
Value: -2 °C
